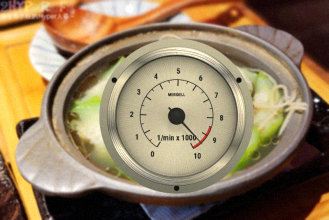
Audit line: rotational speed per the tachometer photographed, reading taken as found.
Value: 9500 rpm
